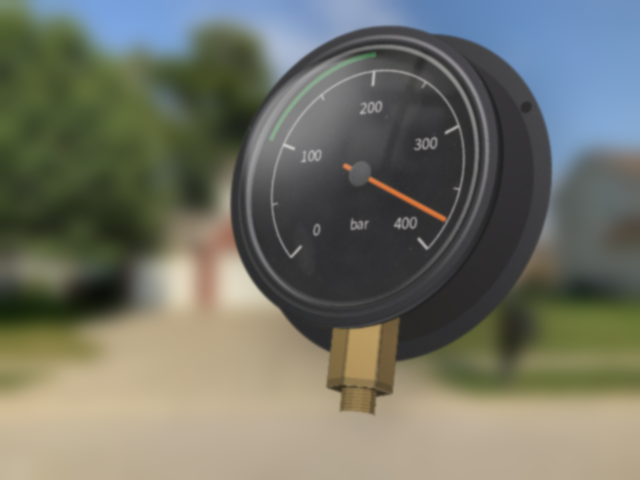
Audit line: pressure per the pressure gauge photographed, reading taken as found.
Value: 375 bar
